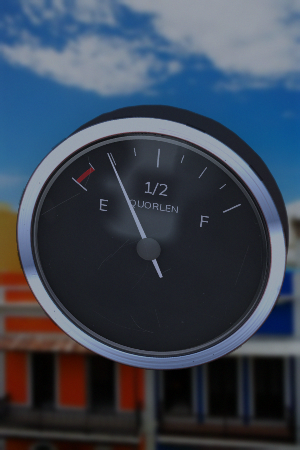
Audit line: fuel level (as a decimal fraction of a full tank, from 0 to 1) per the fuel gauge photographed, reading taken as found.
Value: 0.25
